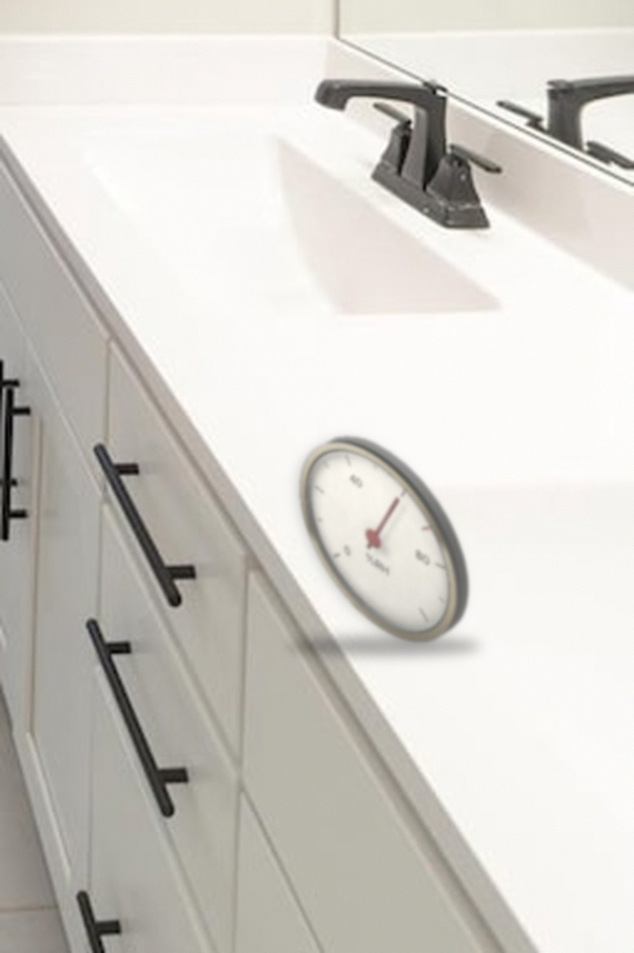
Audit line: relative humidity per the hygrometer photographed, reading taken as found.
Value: 60 %
